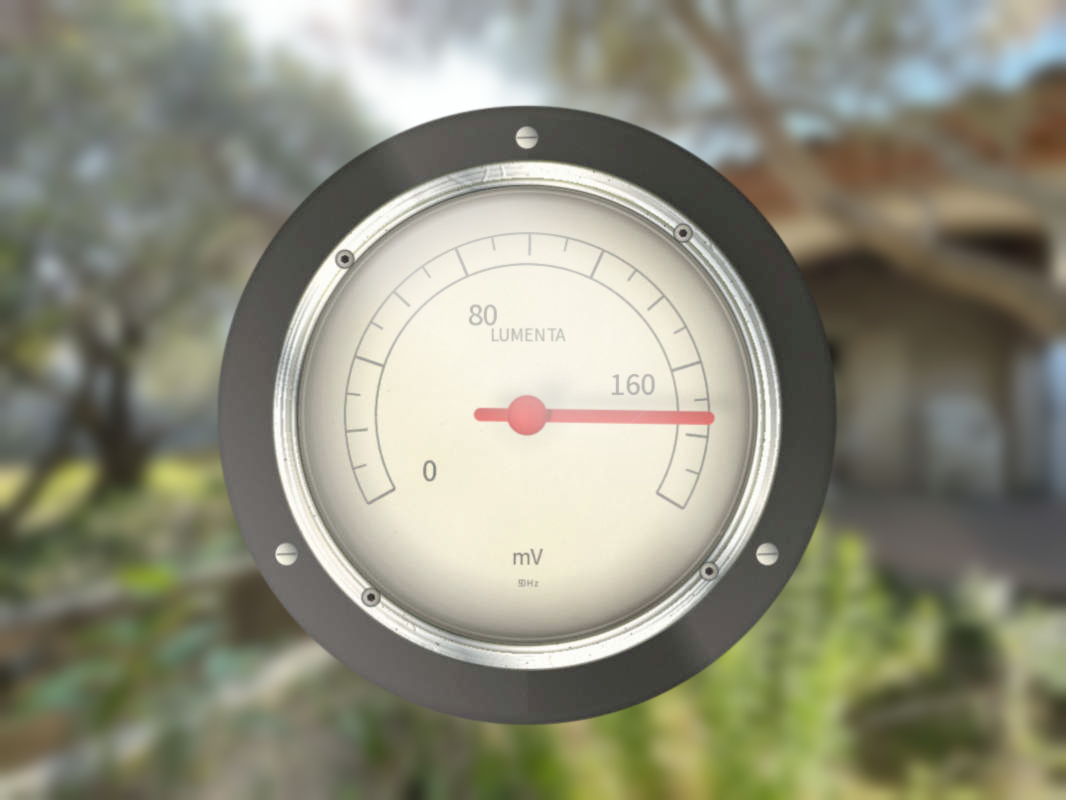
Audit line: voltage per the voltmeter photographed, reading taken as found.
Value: 175 mV
